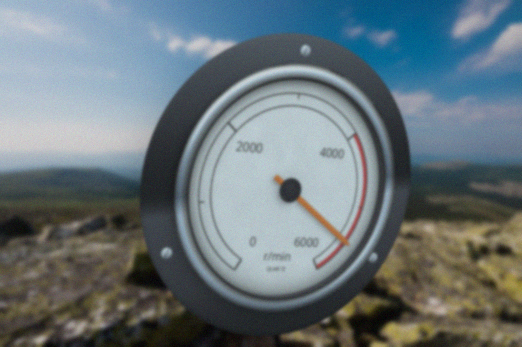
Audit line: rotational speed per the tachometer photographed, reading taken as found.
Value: 5500 rpm
